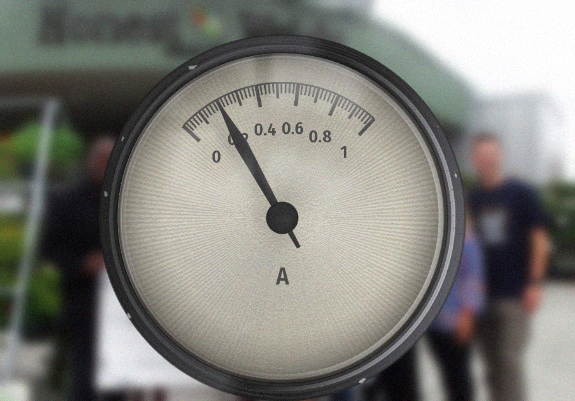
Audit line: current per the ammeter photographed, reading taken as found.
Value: 0.2 A
